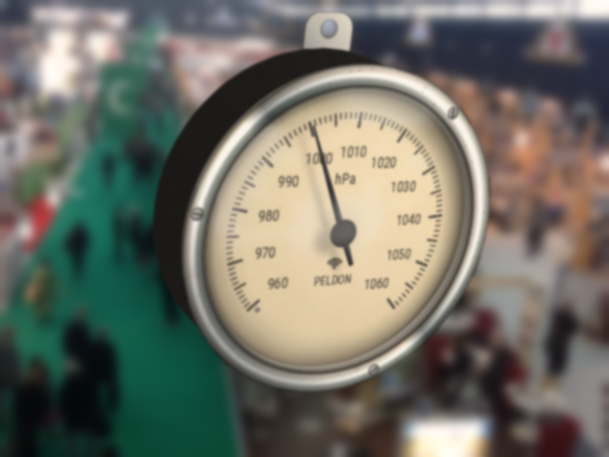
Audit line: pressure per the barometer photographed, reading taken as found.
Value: 1000 hPa
